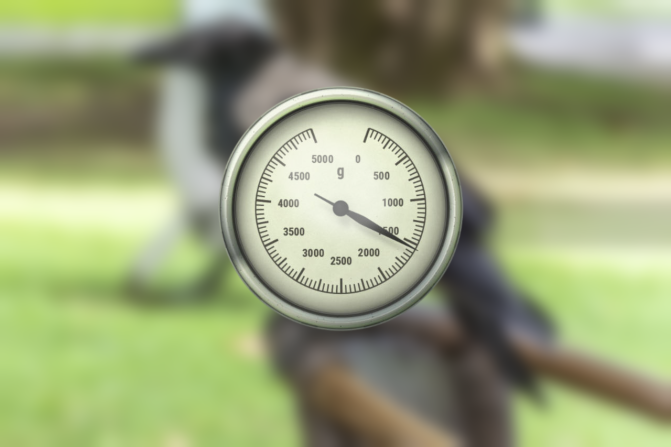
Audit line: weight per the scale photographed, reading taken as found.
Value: 1550 g
